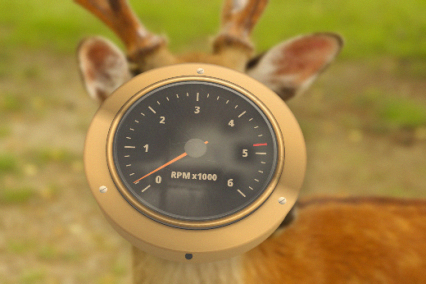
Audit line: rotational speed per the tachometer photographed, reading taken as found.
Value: 200 rpm
